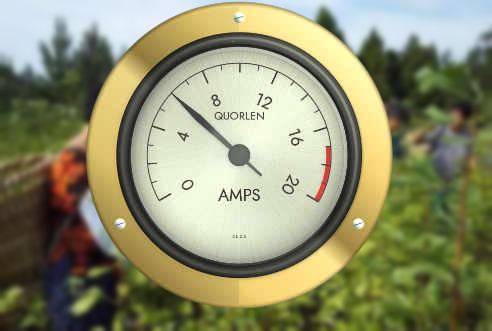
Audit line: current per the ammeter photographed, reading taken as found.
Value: 6 A
